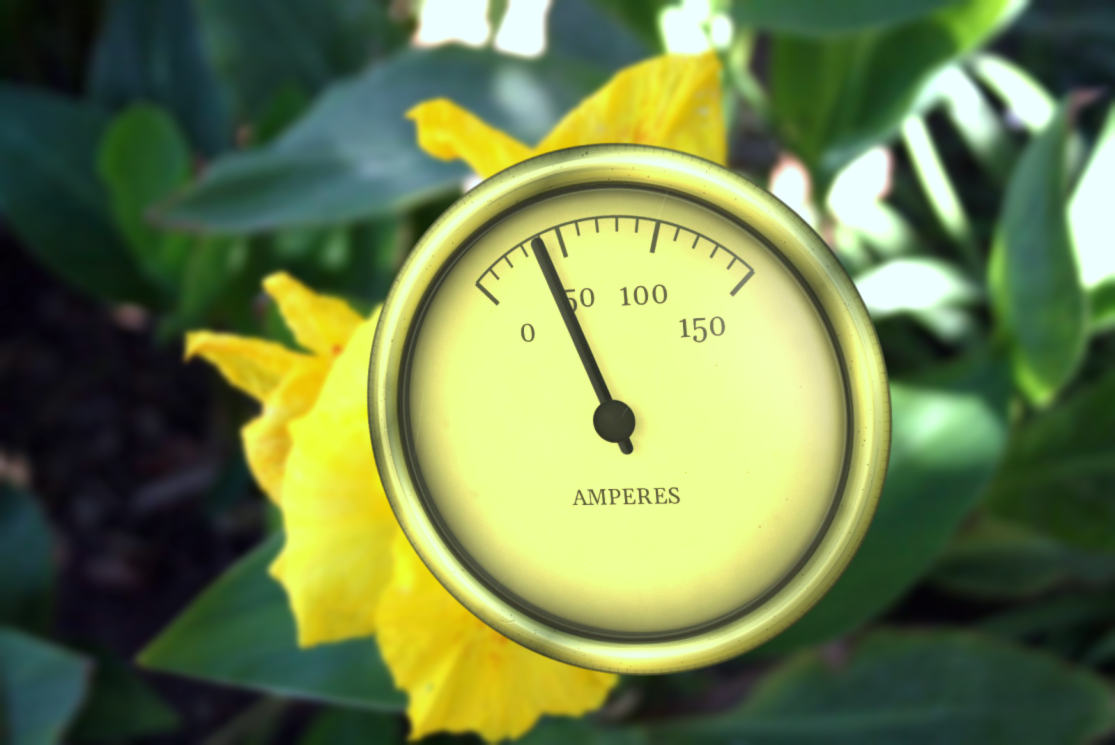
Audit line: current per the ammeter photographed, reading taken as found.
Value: 40 A
